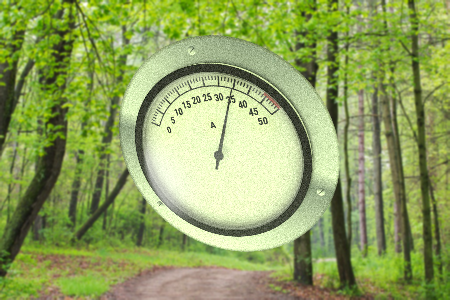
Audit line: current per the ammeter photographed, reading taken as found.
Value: 35 A
